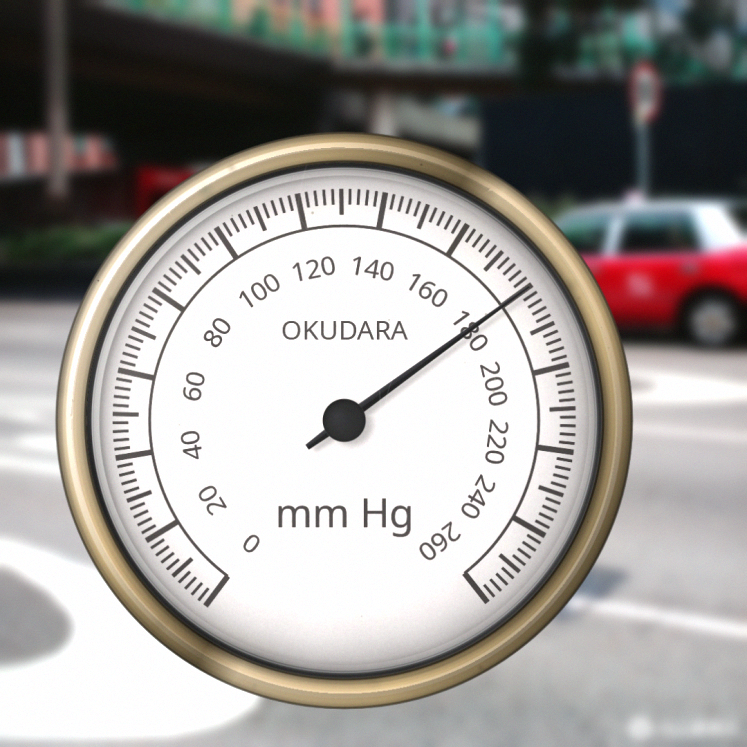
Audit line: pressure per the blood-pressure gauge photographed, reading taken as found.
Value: 180 mmHg
